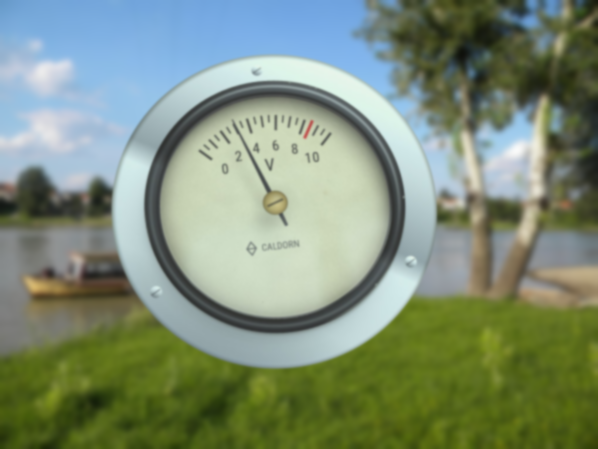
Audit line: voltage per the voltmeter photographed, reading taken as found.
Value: 3 V
